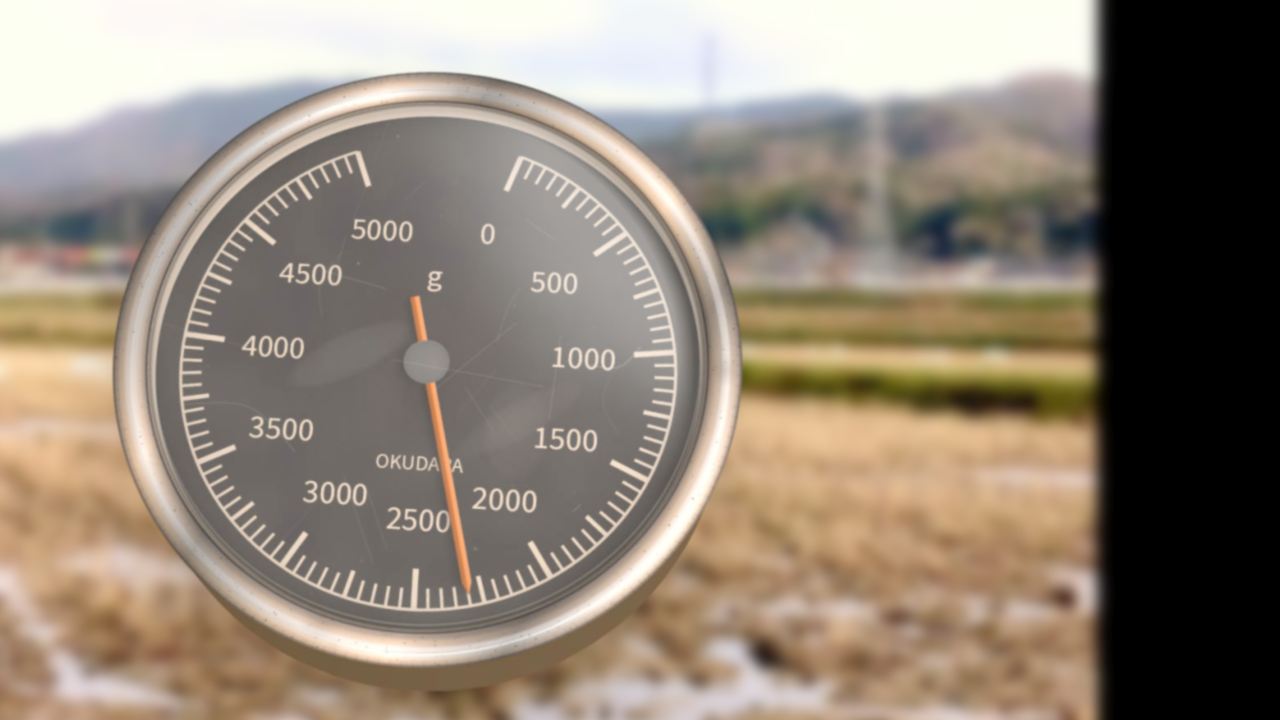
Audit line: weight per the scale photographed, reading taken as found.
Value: 2300 g
